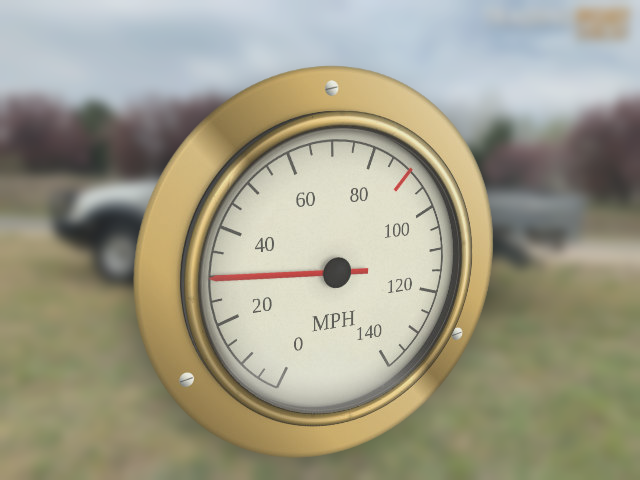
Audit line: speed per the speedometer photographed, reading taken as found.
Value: 30 mph
